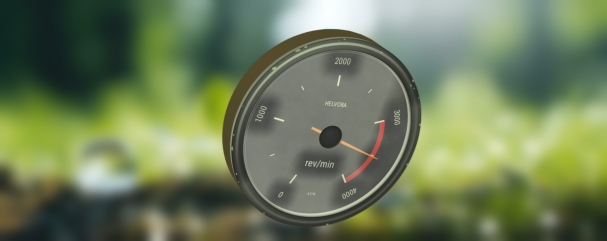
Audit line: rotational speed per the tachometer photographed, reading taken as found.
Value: 3500 rpm
